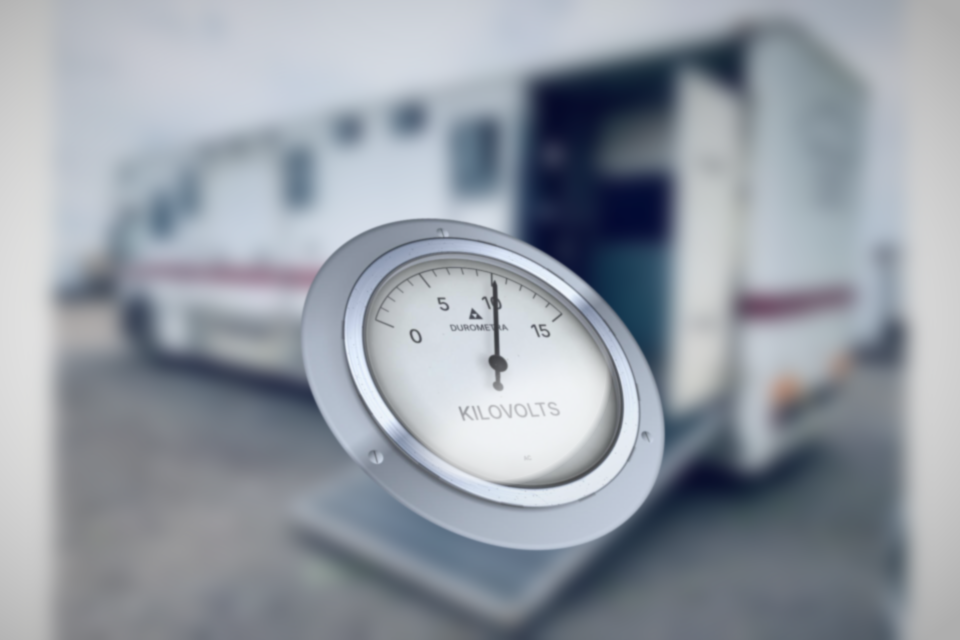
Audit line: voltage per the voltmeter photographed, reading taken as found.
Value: 10 kV
